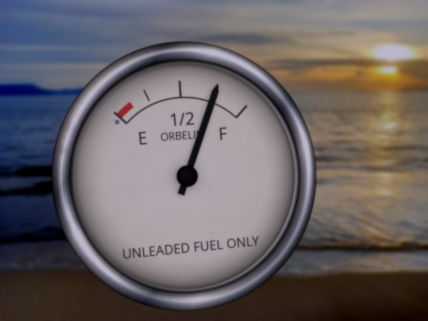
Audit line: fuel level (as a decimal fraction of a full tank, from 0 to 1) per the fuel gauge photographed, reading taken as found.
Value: 0.75
